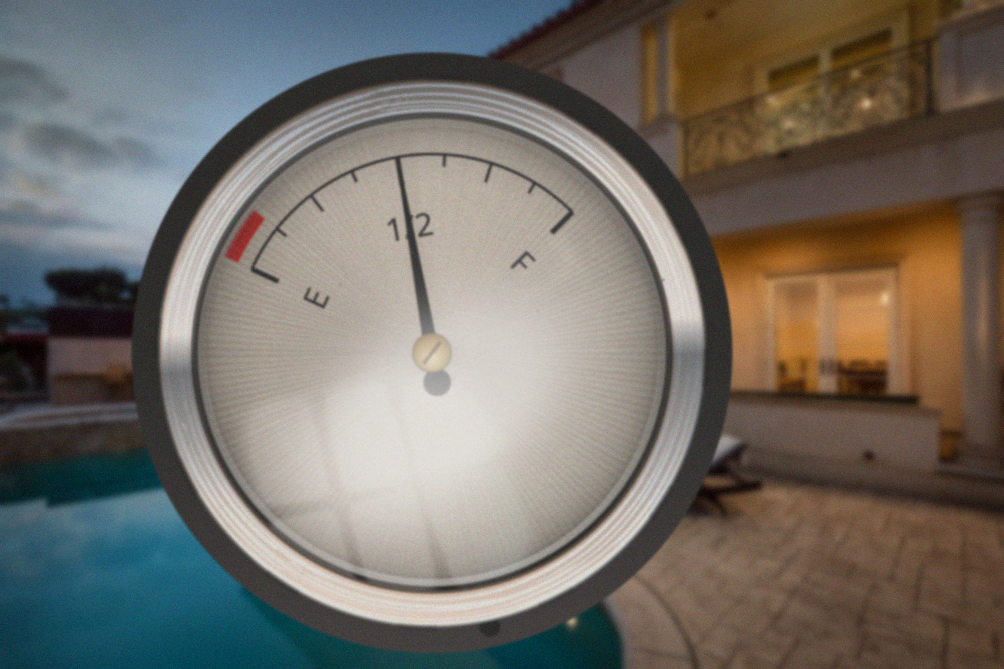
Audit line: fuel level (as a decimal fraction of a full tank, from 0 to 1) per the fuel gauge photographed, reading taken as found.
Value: 0.5
